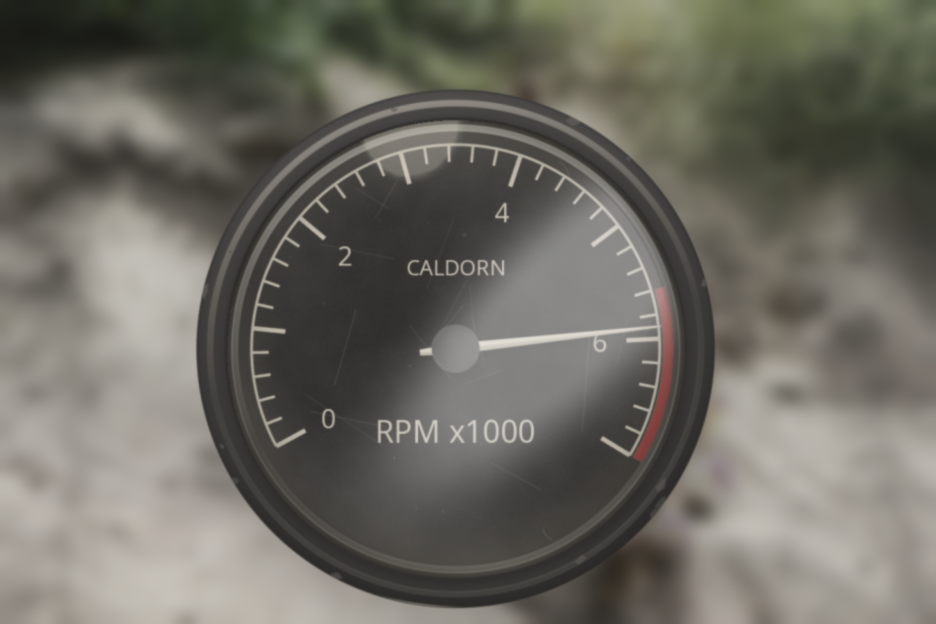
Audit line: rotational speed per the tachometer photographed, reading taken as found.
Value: 5900 rpm
